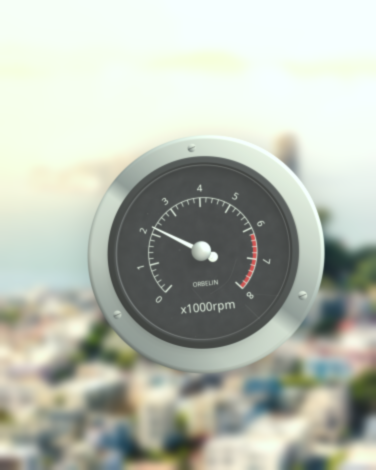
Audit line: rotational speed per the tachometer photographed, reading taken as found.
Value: 2200 rpm
